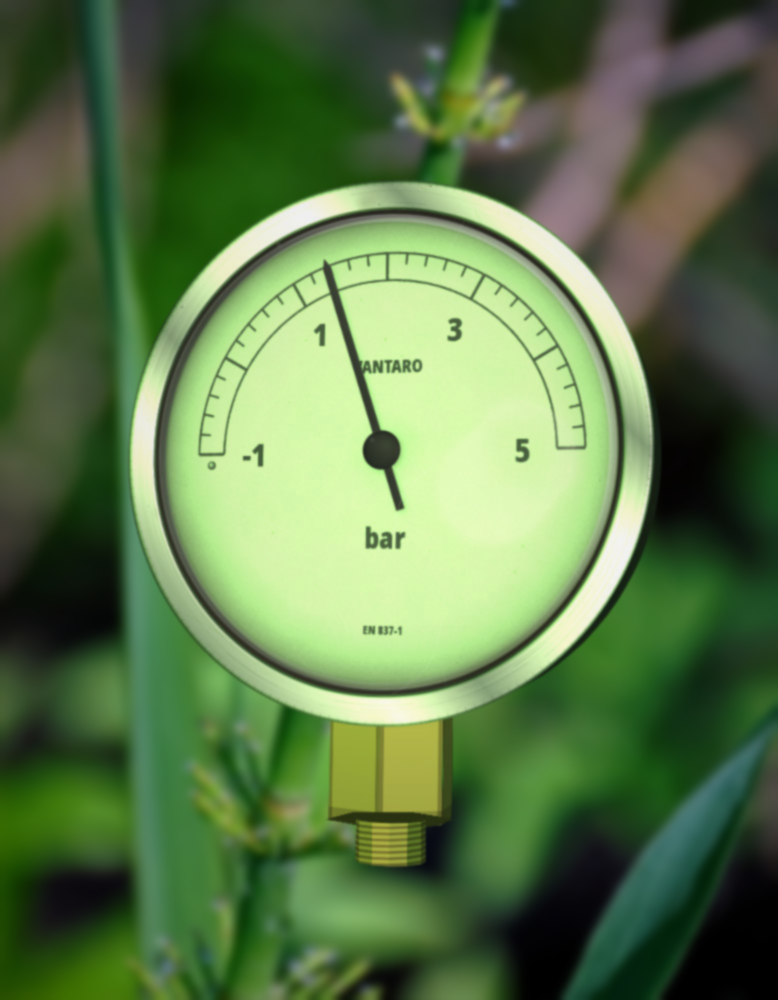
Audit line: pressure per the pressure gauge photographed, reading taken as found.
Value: 1.4 bar
